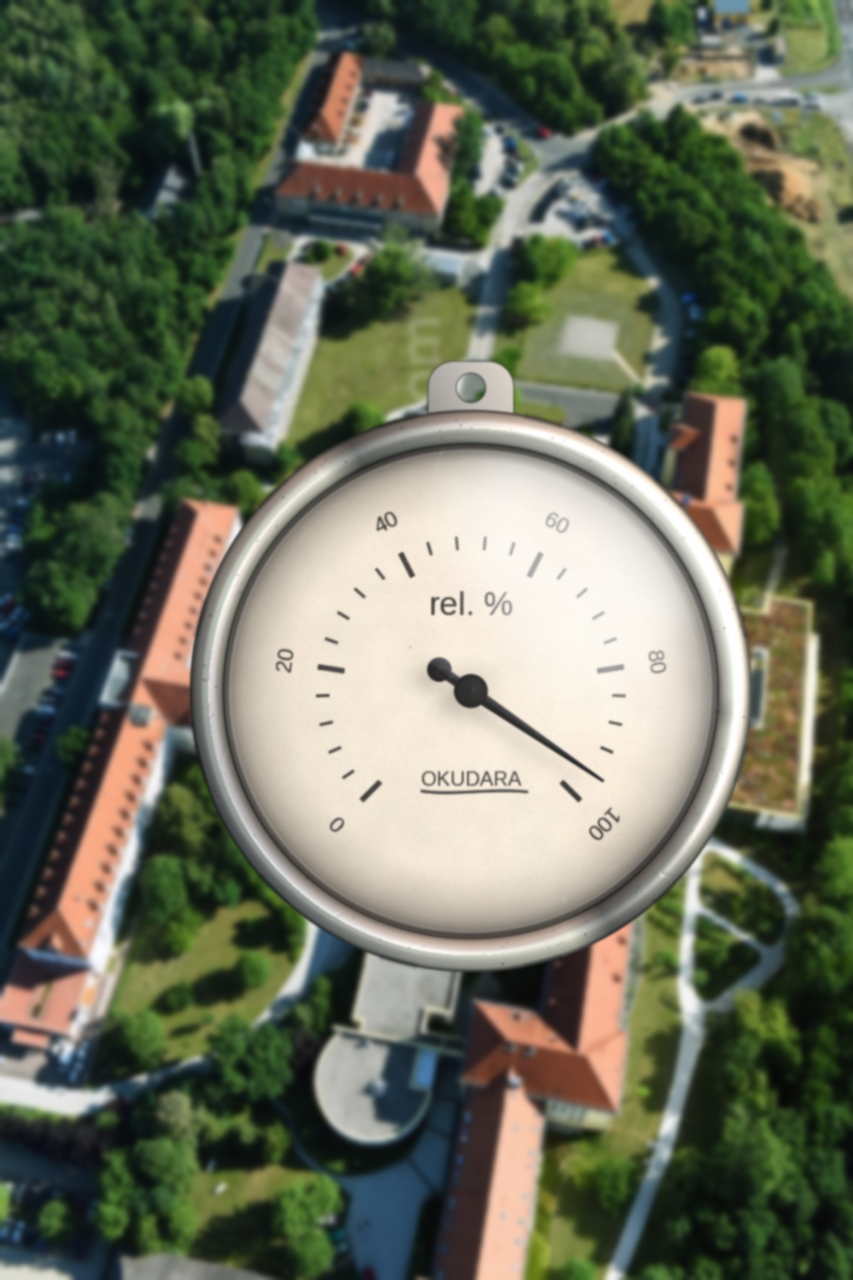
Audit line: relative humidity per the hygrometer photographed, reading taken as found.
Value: 96 %
